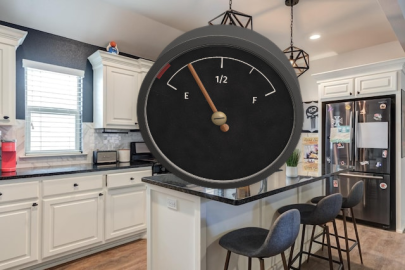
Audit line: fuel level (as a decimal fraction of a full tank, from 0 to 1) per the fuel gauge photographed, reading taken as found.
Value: 0.25
